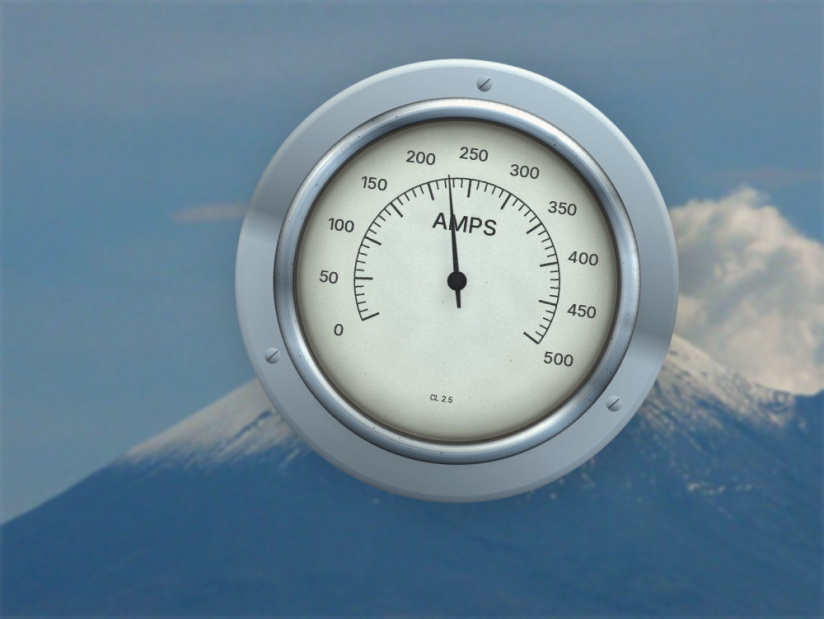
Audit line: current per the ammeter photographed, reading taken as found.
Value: 225 A
